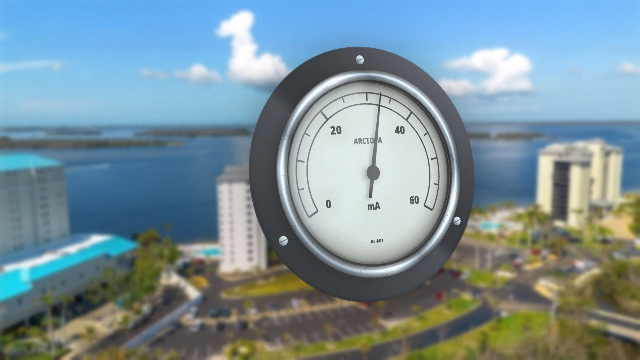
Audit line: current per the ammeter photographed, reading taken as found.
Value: 32.5 mA
